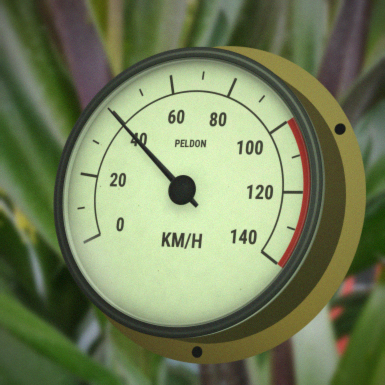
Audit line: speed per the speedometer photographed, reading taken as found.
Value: 40 km/h
